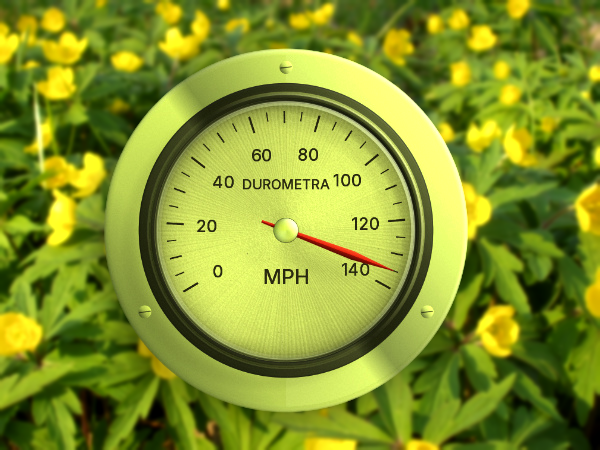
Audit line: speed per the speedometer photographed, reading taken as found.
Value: 135 mph
